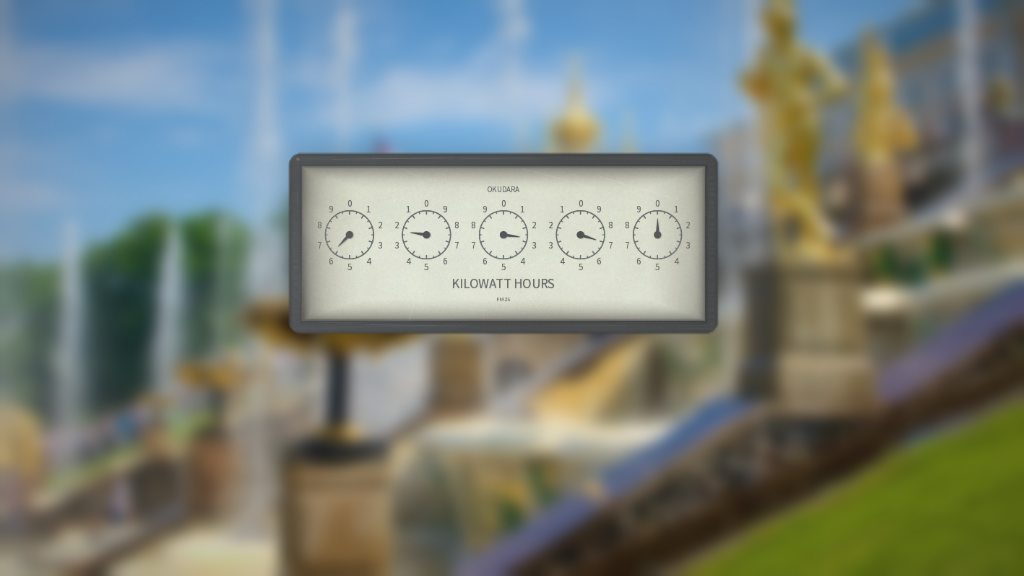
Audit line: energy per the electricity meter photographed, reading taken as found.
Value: 62270 kWh
